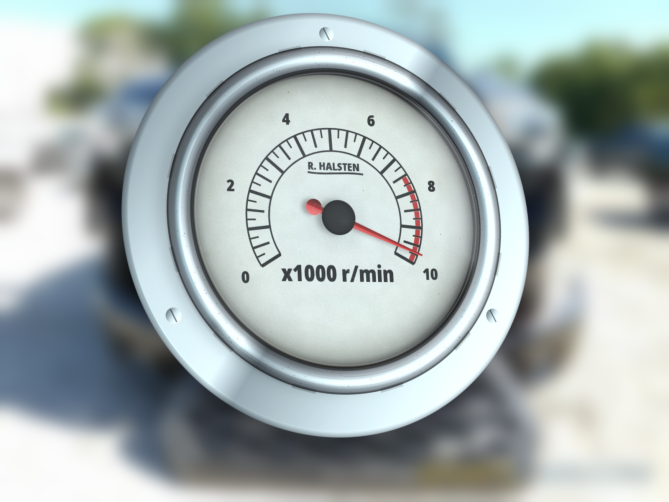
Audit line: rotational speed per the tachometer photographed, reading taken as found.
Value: 9750 rpm
